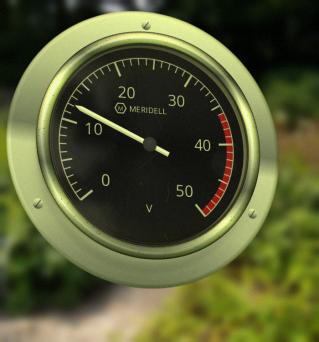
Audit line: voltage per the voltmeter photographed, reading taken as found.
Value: 12 V
